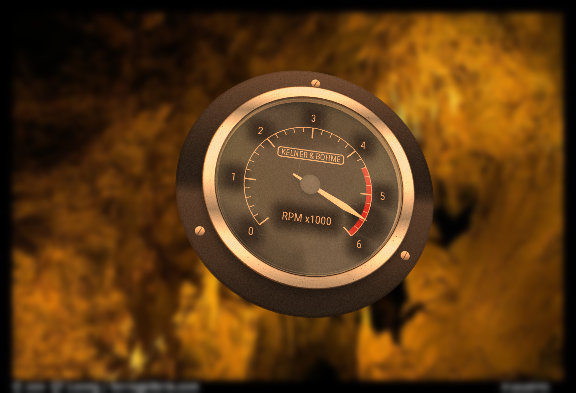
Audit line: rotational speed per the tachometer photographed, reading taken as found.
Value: 5600 rpm
